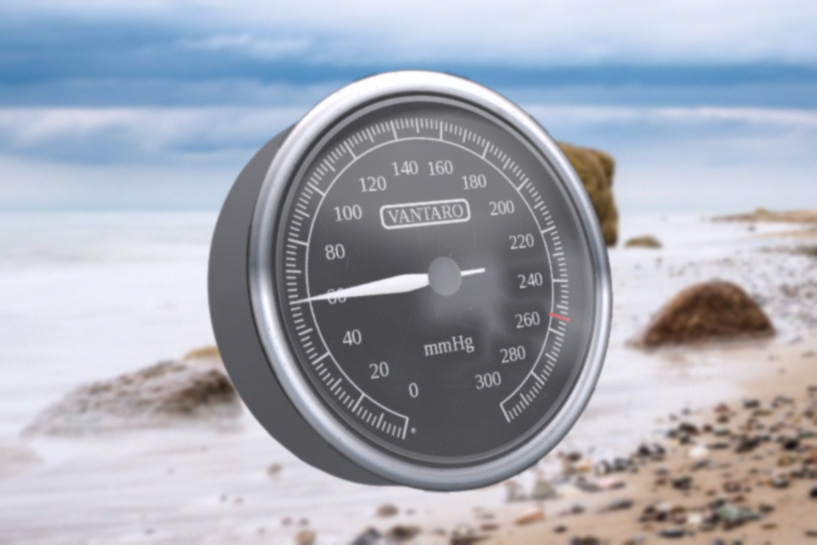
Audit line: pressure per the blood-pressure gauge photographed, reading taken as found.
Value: 60 mmHg
